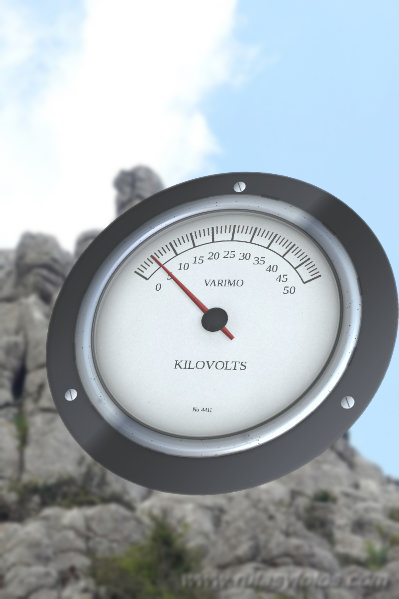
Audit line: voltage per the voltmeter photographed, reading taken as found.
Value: 5 kV
